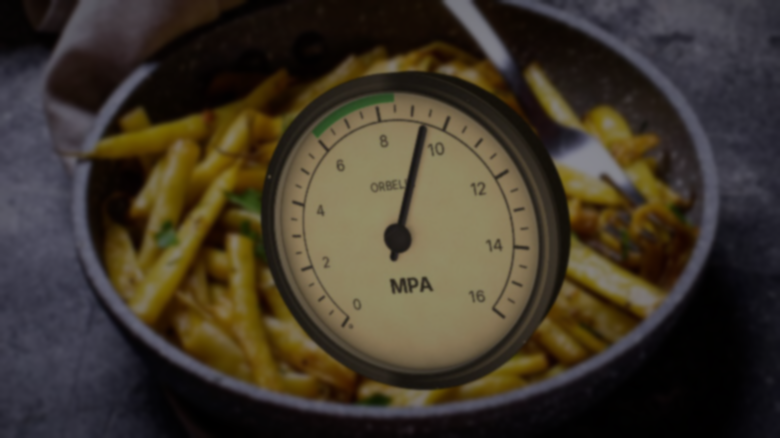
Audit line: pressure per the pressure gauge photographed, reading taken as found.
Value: 9.5 MPa
